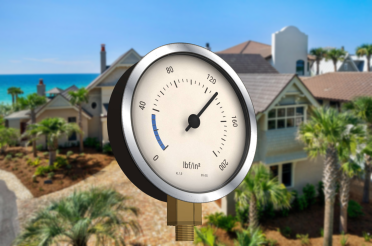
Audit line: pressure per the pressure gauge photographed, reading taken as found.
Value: 130 psi
